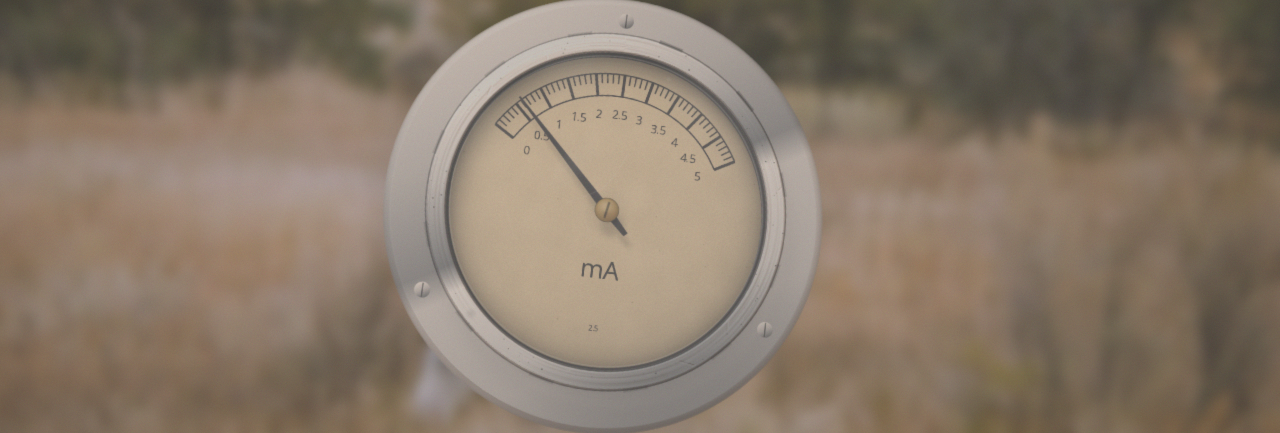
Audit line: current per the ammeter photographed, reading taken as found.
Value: 0.6 mA
